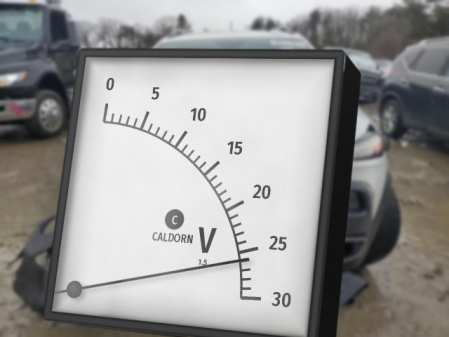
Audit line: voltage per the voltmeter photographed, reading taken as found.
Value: 26 V
